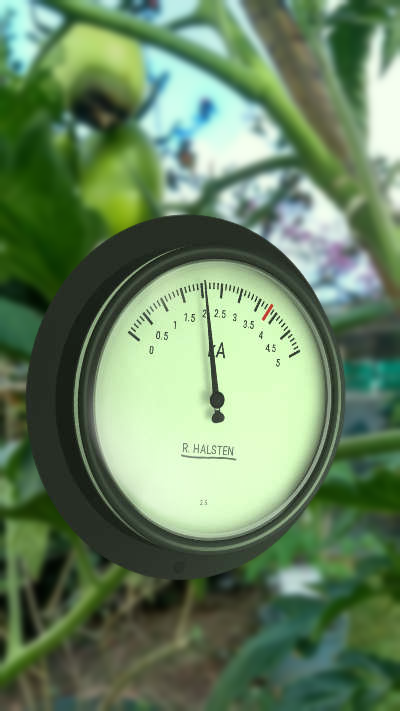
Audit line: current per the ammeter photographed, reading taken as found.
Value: 2 kA
